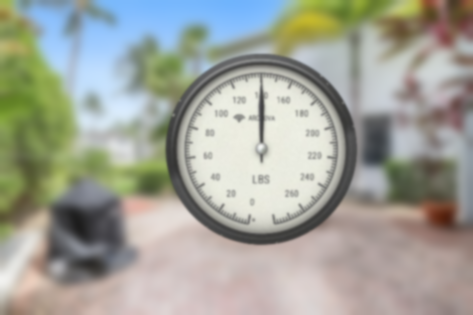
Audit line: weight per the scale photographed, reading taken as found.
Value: 140 lb
